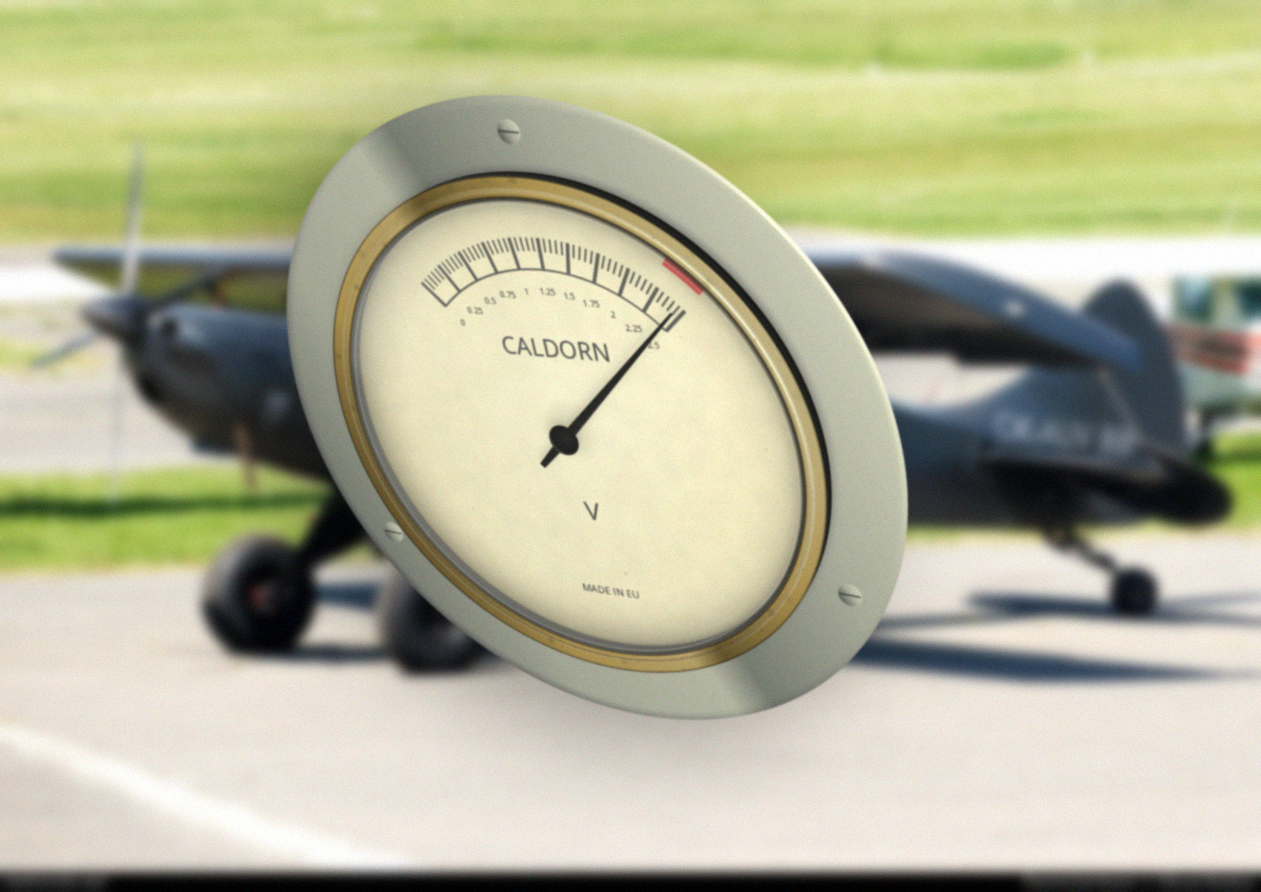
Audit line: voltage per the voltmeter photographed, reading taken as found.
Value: 2.45 V
